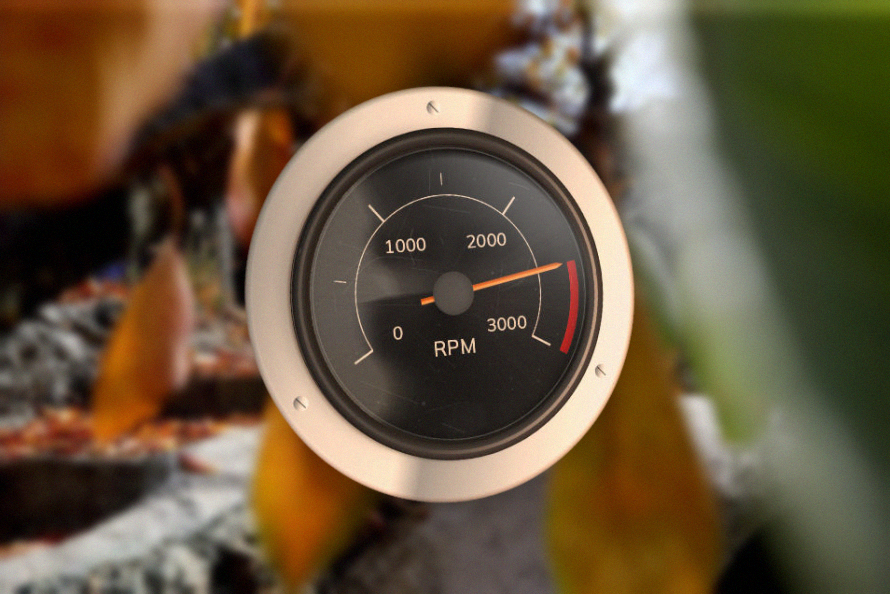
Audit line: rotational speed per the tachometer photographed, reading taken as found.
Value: 2500 rpm
